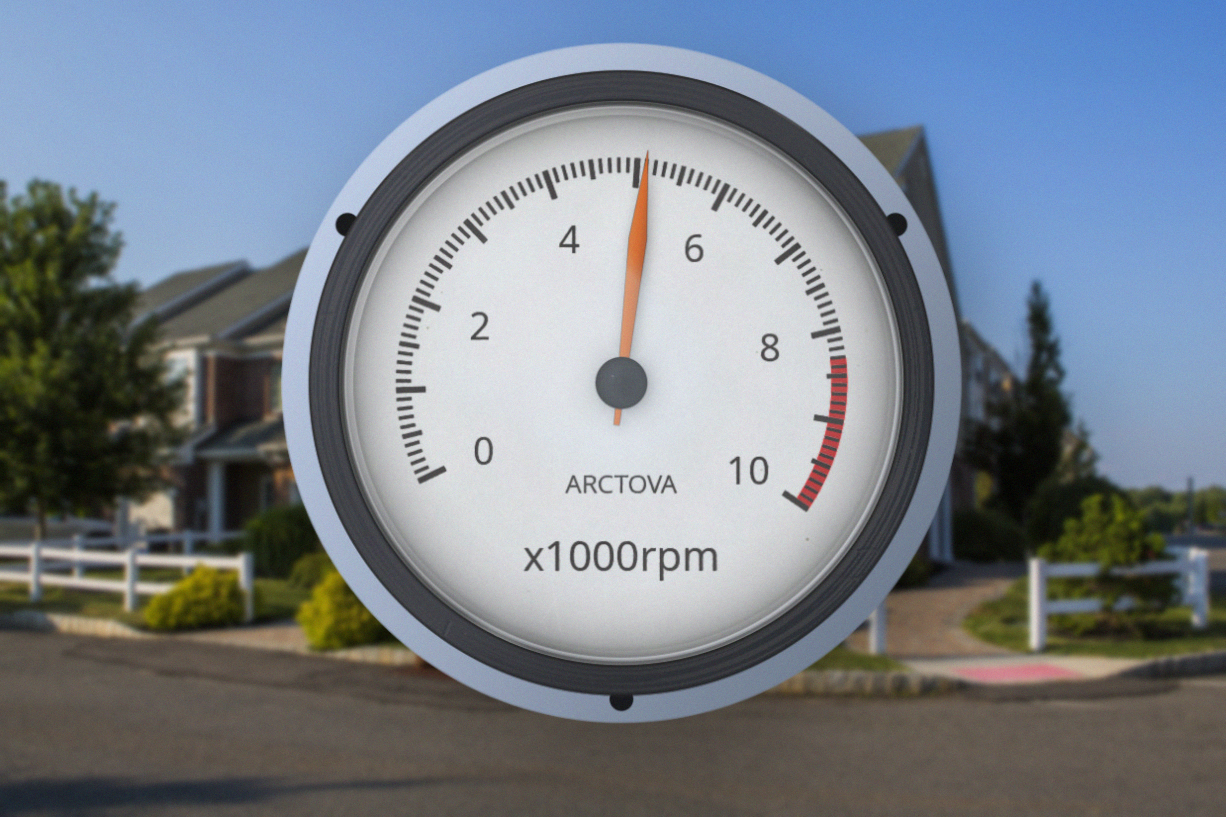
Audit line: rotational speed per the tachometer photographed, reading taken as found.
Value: 5100 rpm
